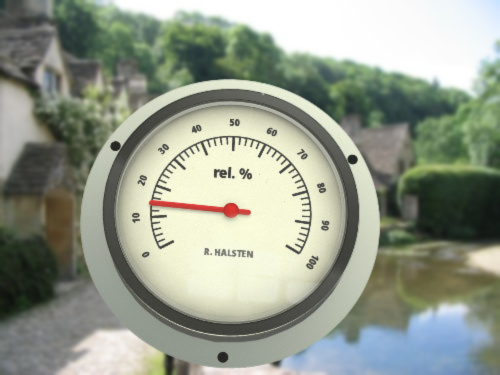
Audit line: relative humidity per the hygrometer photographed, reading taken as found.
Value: 14 %
